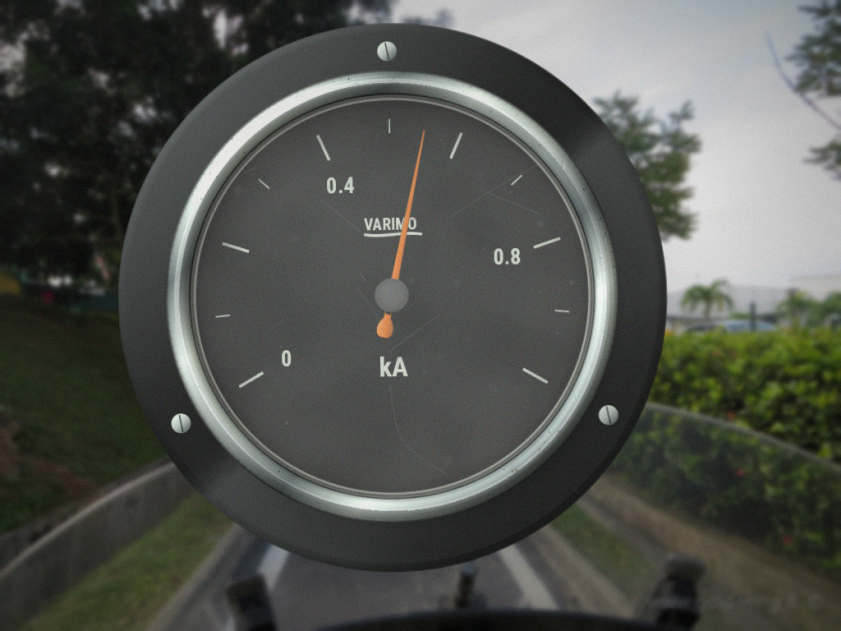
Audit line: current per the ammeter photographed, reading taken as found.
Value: 0.55 kA
